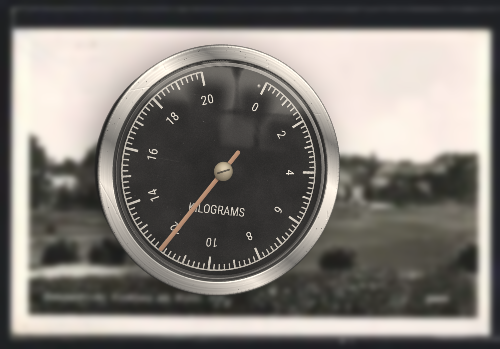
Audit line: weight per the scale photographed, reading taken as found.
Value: 12 kg
